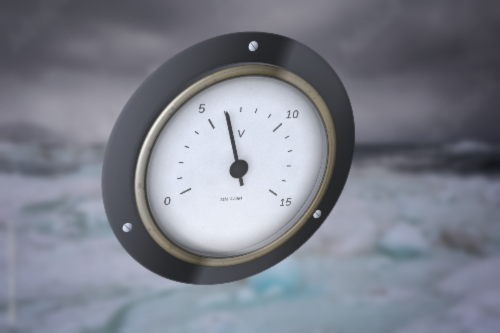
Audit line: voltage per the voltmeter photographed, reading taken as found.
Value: 6 V
